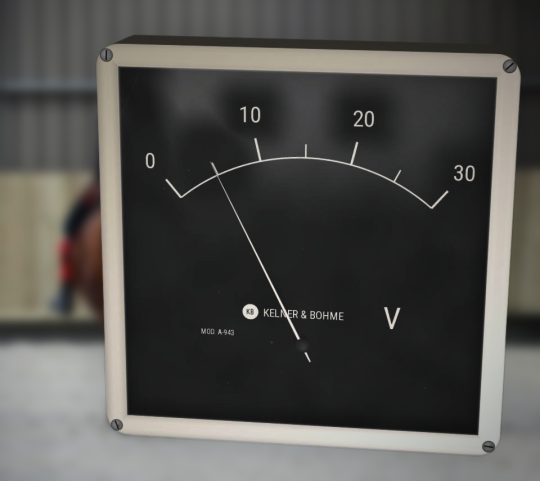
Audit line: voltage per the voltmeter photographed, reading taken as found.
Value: 5 V
